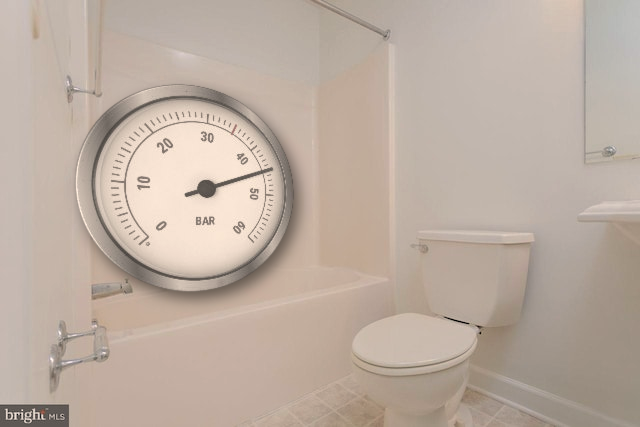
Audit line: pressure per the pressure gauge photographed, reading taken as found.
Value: 45 bar
